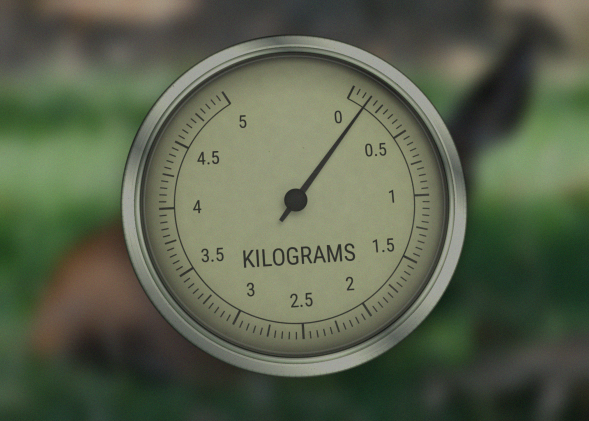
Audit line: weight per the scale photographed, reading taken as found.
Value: 0.15 kg
